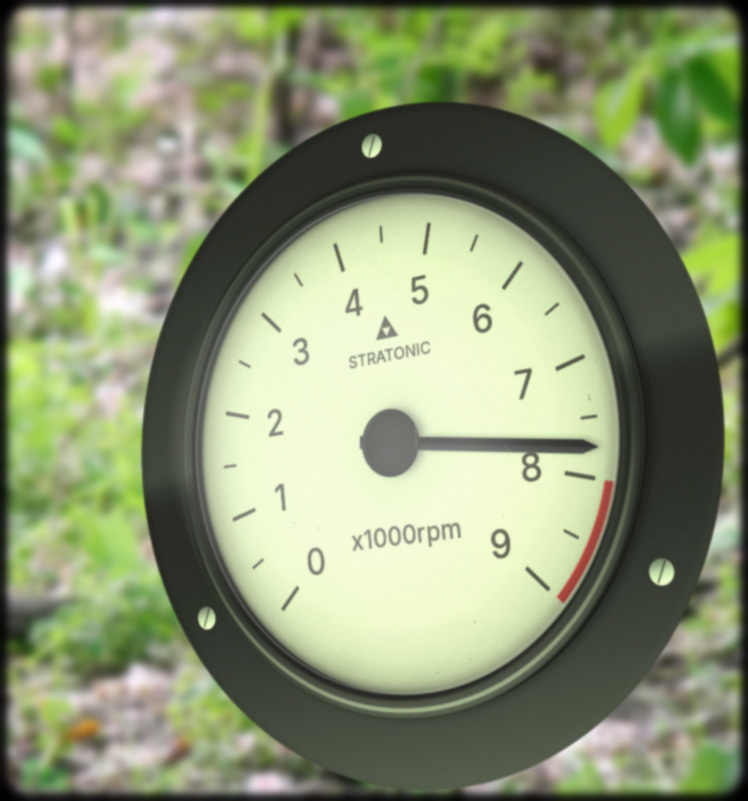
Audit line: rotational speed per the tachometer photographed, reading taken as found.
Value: 7750 rpm
